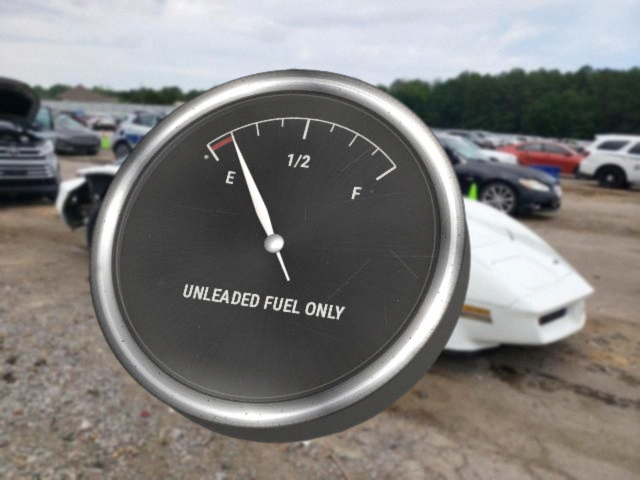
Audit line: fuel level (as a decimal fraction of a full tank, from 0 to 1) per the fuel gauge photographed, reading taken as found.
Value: 0.125
